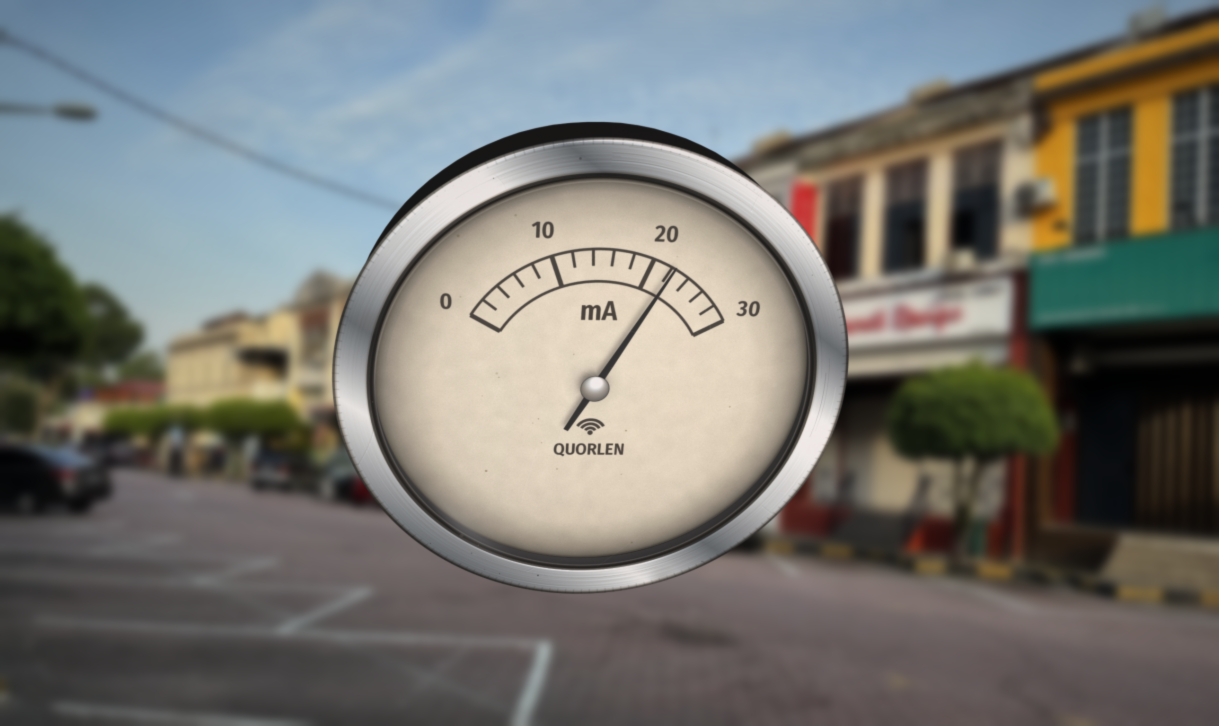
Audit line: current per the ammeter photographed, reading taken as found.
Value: 22 mA
